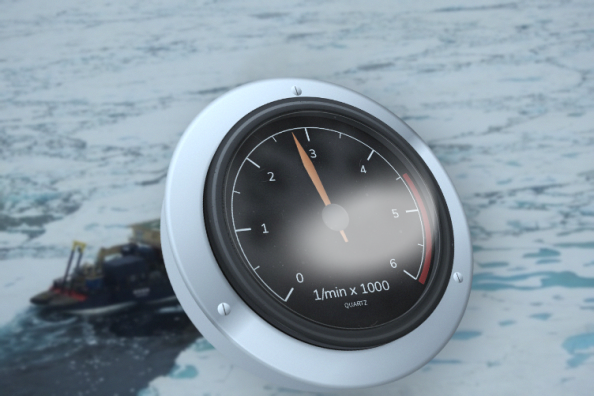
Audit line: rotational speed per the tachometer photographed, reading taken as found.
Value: 2750 rpm
